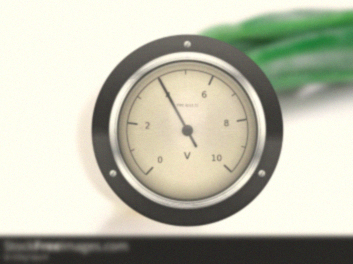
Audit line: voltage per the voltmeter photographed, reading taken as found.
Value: 4 V
